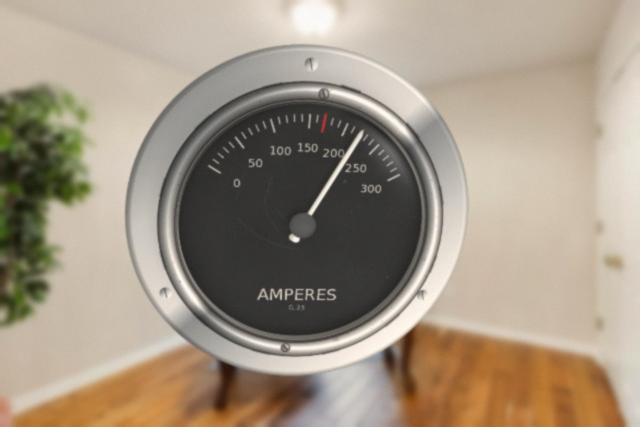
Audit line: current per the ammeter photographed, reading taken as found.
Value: 220 A
